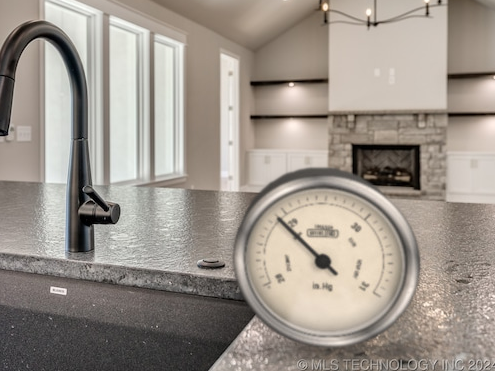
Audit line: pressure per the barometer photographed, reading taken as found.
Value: 28.9 inHg
